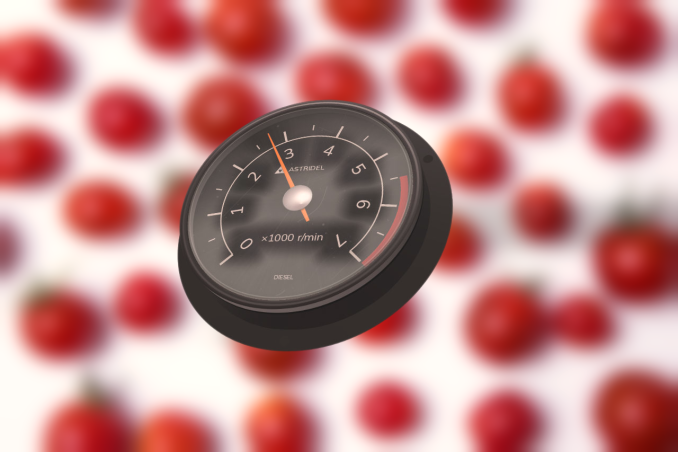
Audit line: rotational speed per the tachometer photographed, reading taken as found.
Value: 2750 rpm
